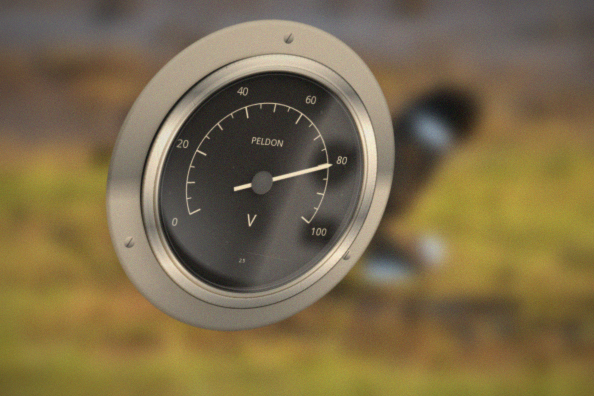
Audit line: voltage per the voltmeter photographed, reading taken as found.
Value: 80 V
